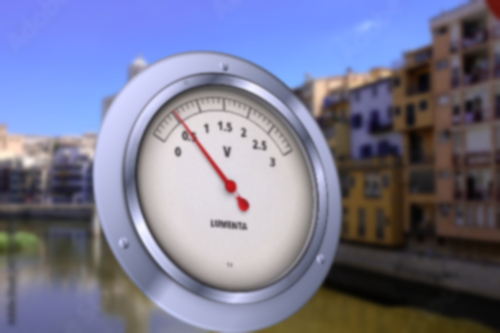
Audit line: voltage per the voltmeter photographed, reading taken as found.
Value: 0.5 V
